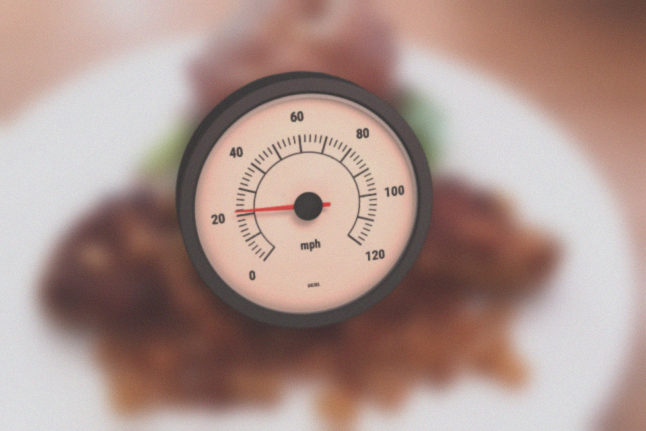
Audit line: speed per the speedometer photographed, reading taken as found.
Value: 22 mph
